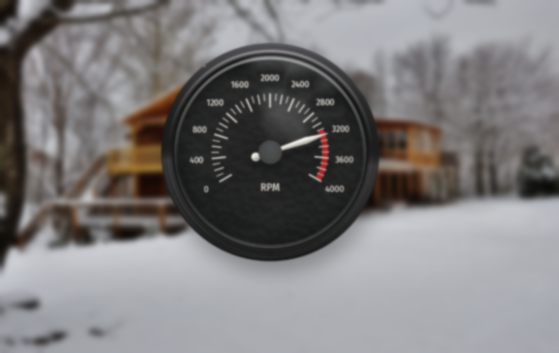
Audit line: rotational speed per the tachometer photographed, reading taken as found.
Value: 3200 rpm
